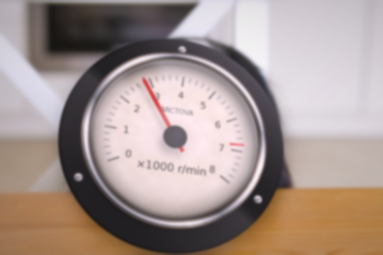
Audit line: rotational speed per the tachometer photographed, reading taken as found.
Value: 2800 rpm
